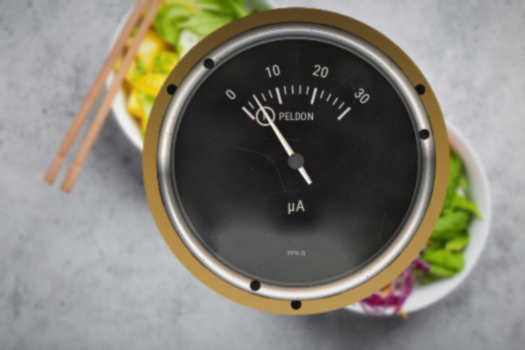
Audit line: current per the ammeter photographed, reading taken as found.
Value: 4 µA
